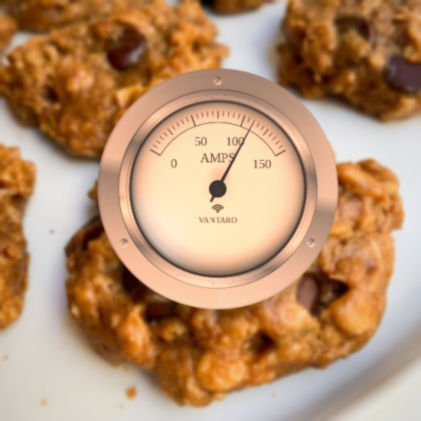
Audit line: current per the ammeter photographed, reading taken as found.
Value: 110 A
